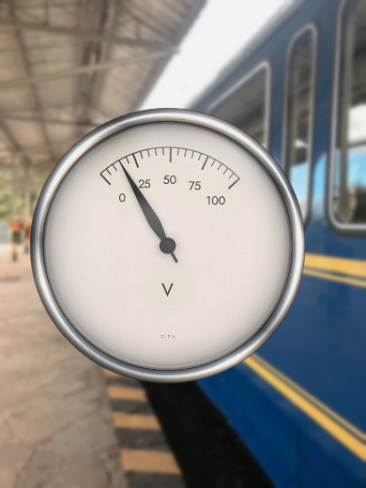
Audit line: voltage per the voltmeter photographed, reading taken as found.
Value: 15 V
